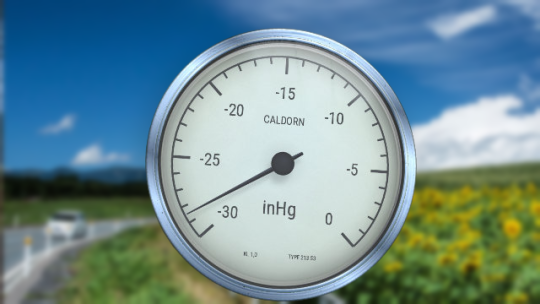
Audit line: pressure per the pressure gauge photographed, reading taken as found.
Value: -28.5 inHg
